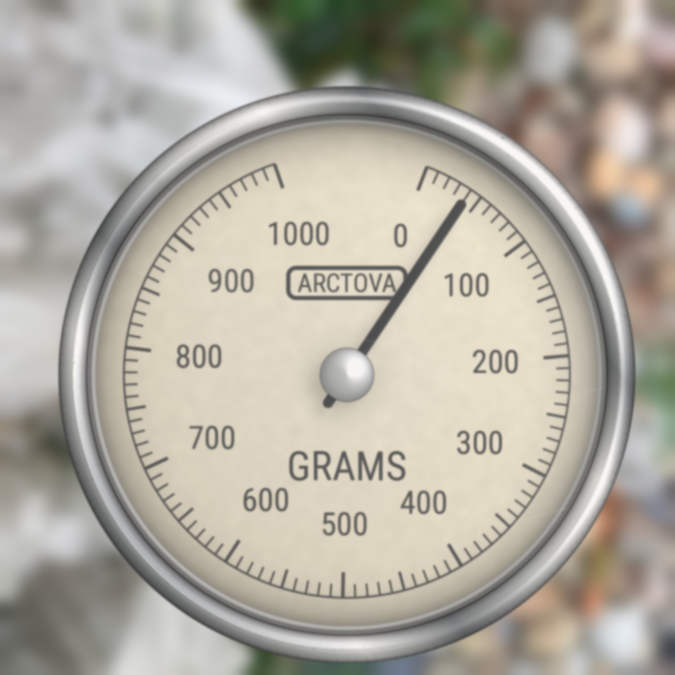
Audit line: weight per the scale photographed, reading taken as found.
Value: 40 g
